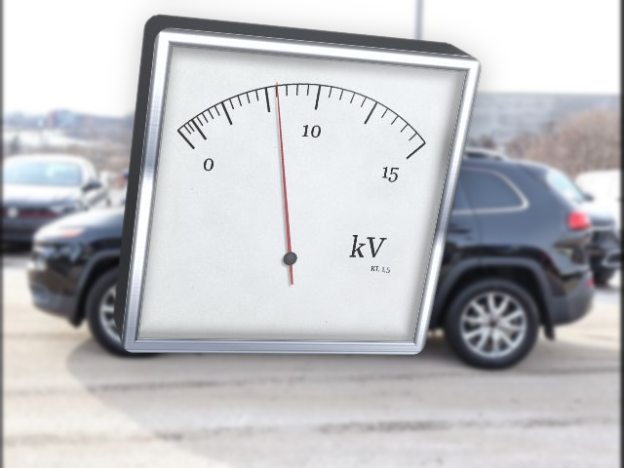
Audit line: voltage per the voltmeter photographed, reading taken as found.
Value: 8 kV
